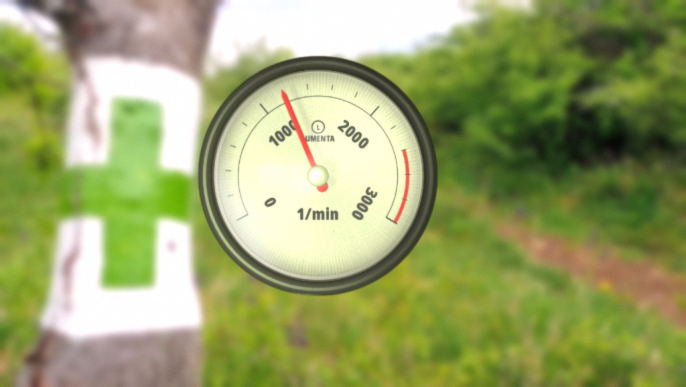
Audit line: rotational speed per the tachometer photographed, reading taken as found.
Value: 1200 rpm
